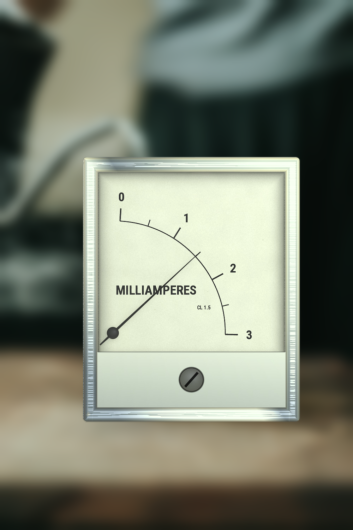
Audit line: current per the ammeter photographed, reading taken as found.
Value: 1.5 mA
